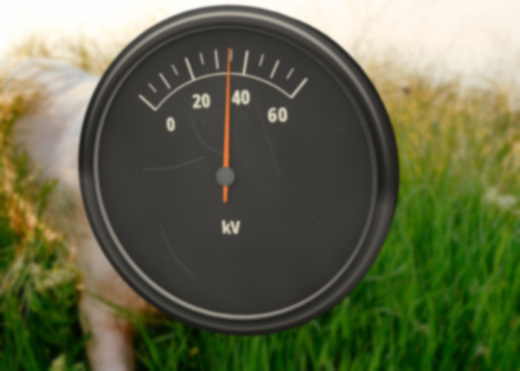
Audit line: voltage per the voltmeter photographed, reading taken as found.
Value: 35 kV
